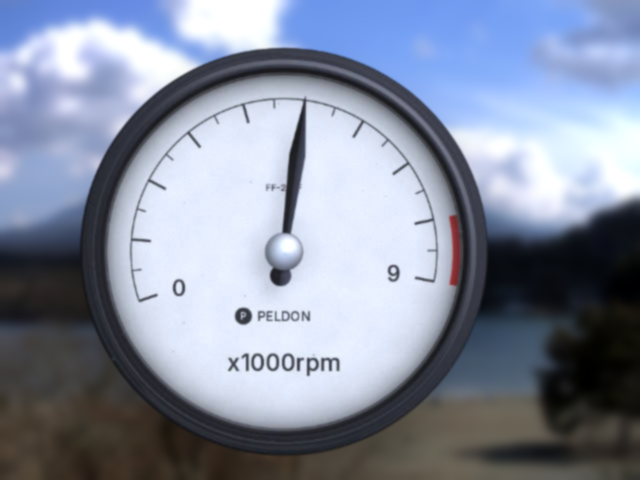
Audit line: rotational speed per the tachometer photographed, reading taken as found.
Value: 5000 rpm
